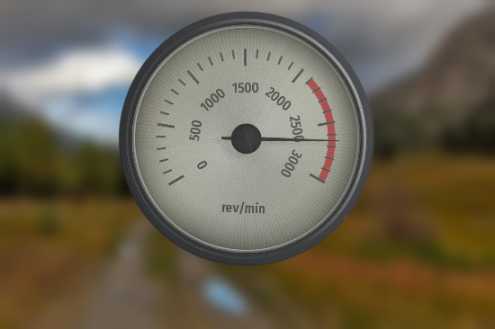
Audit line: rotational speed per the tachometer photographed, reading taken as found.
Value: 2650 rpm
